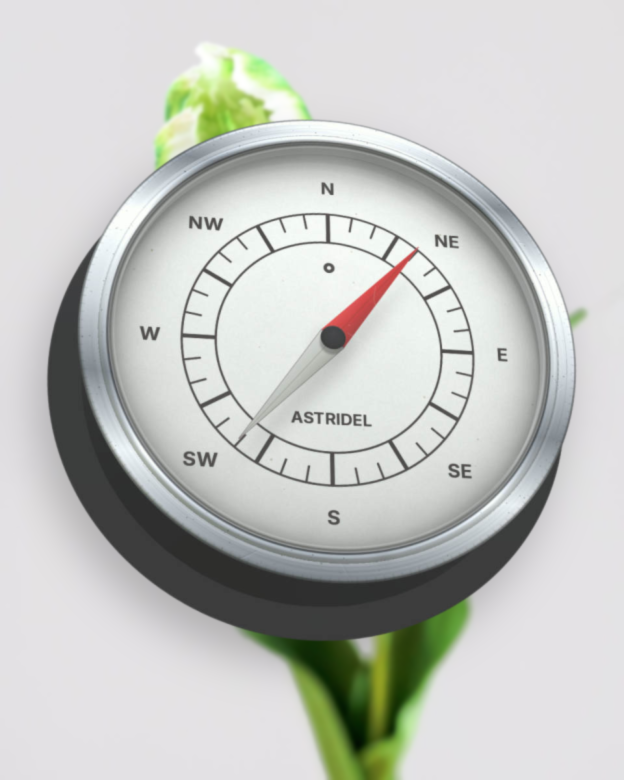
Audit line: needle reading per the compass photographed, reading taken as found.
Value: 40 °
